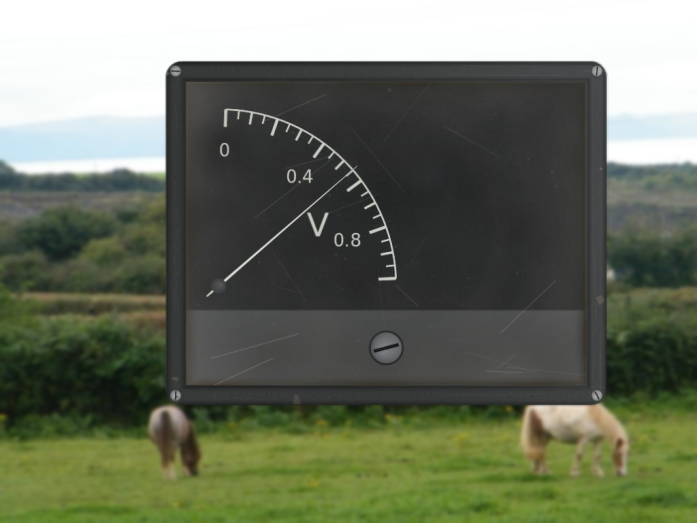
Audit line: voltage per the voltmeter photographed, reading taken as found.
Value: 0.55 V
